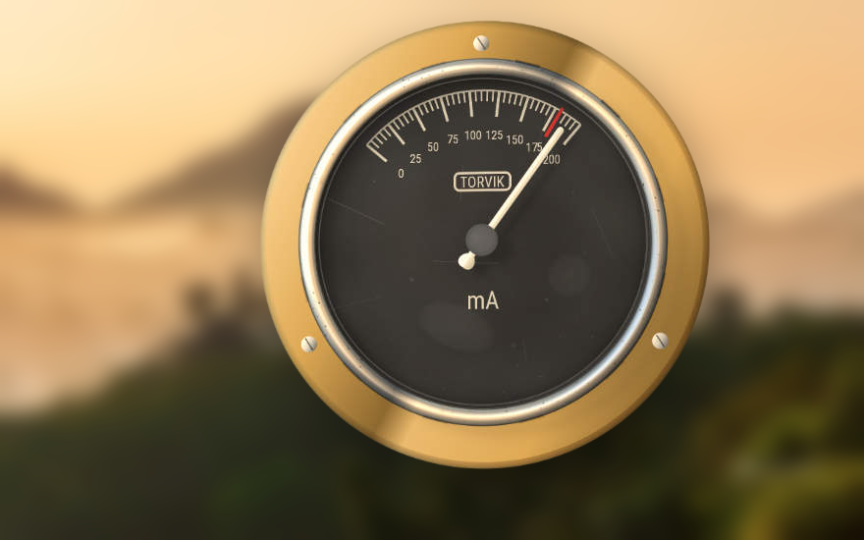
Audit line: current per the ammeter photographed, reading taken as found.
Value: 190 mA
